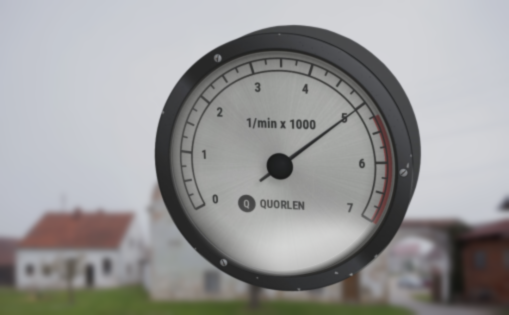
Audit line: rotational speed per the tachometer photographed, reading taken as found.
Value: 5000 rpm
